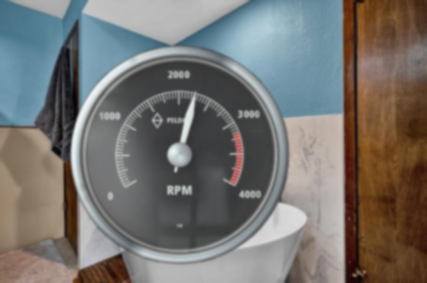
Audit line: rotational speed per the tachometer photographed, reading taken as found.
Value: 2250 rpm
